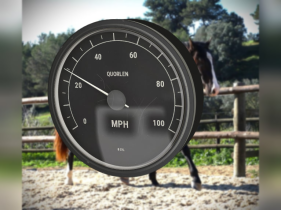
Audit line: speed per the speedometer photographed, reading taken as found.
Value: 25 mph
